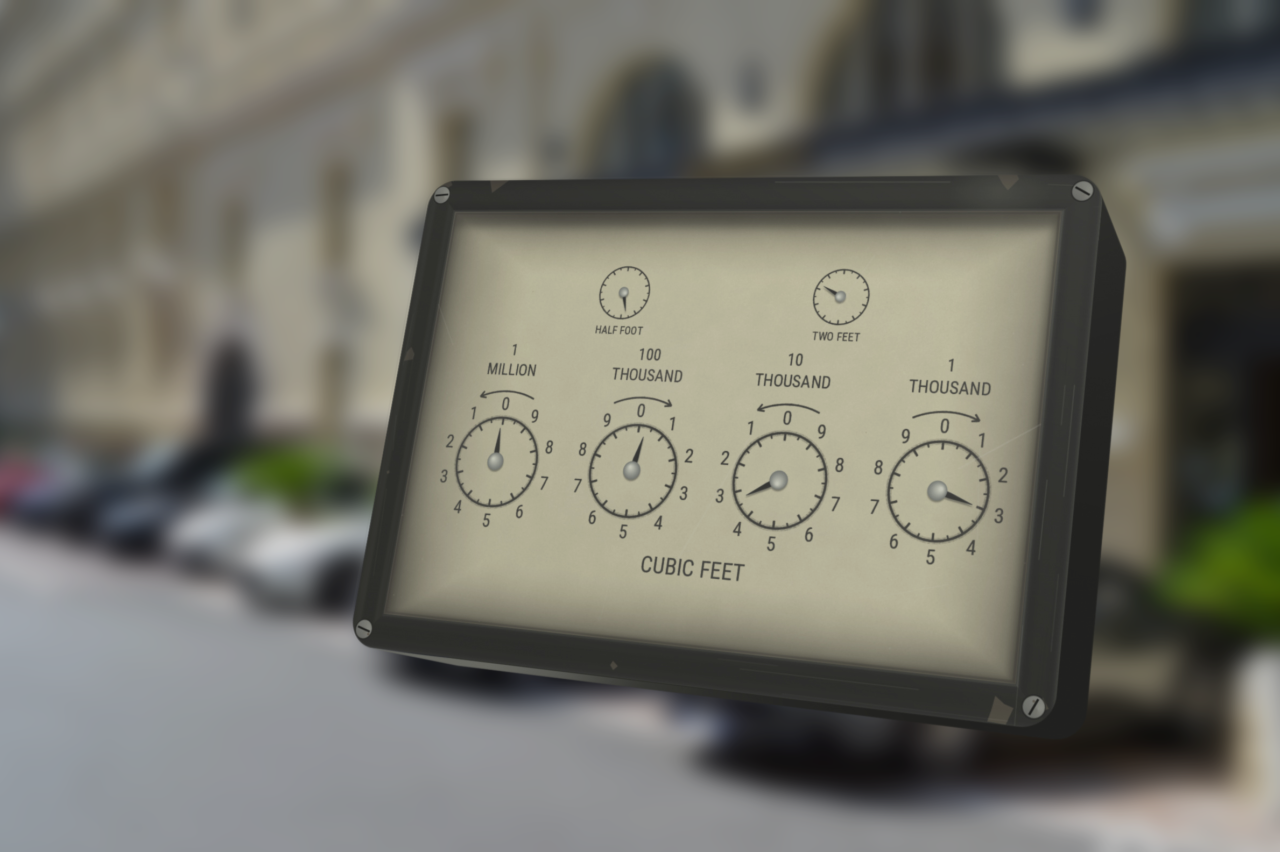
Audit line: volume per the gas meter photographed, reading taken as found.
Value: 3300 ft³
